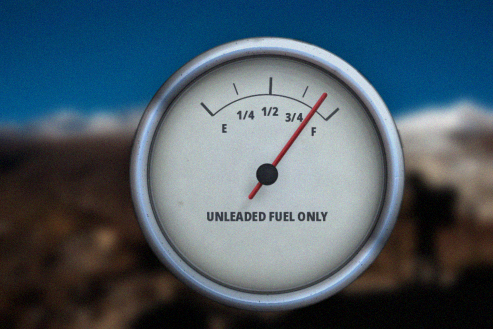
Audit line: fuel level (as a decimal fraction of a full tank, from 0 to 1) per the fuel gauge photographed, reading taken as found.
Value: 0.875
